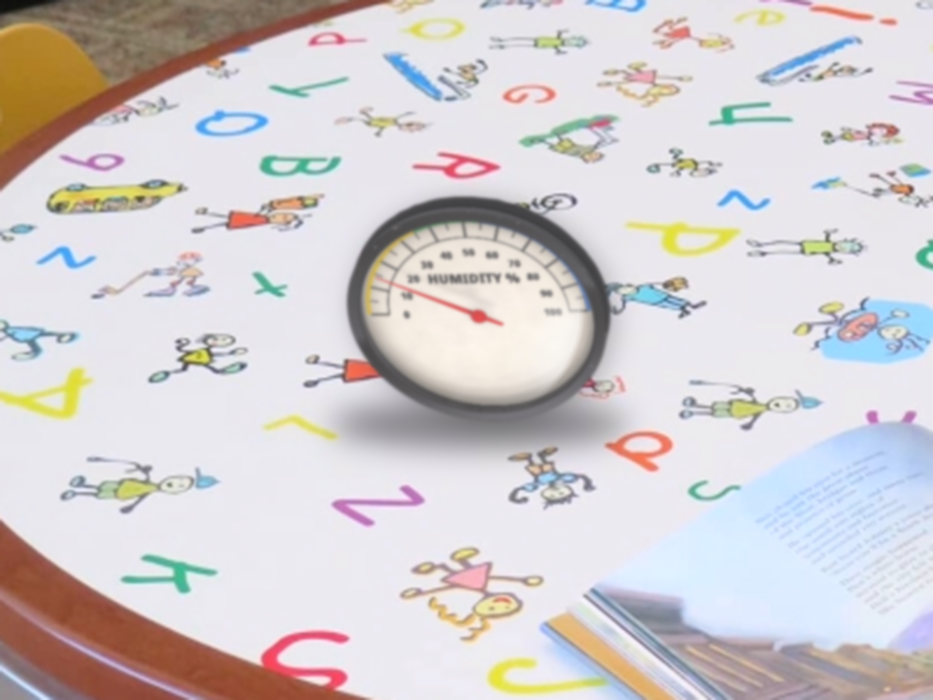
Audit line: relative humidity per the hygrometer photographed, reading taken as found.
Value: 15 %
